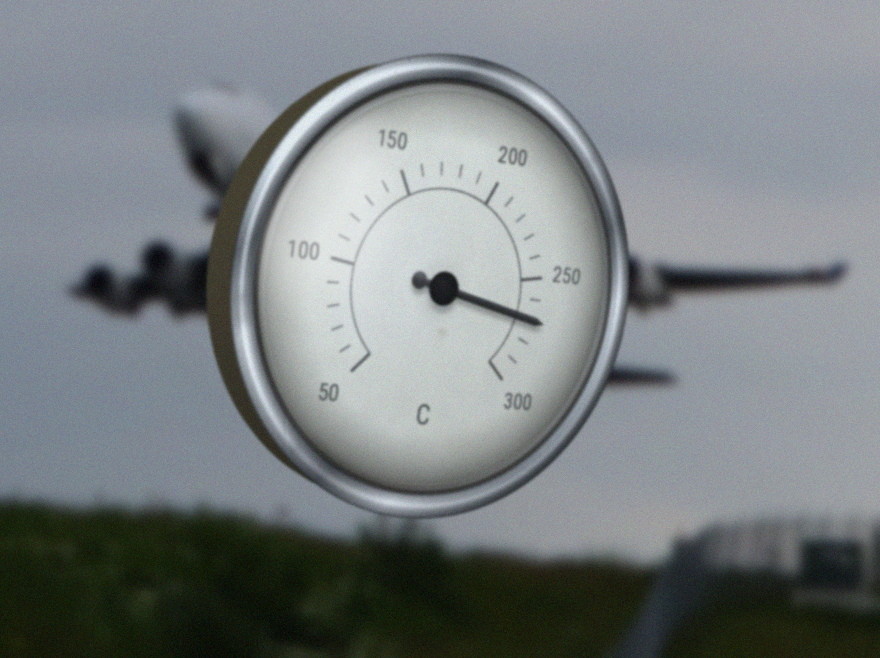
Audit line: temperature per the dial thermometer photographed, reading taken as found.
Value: 270 °C
